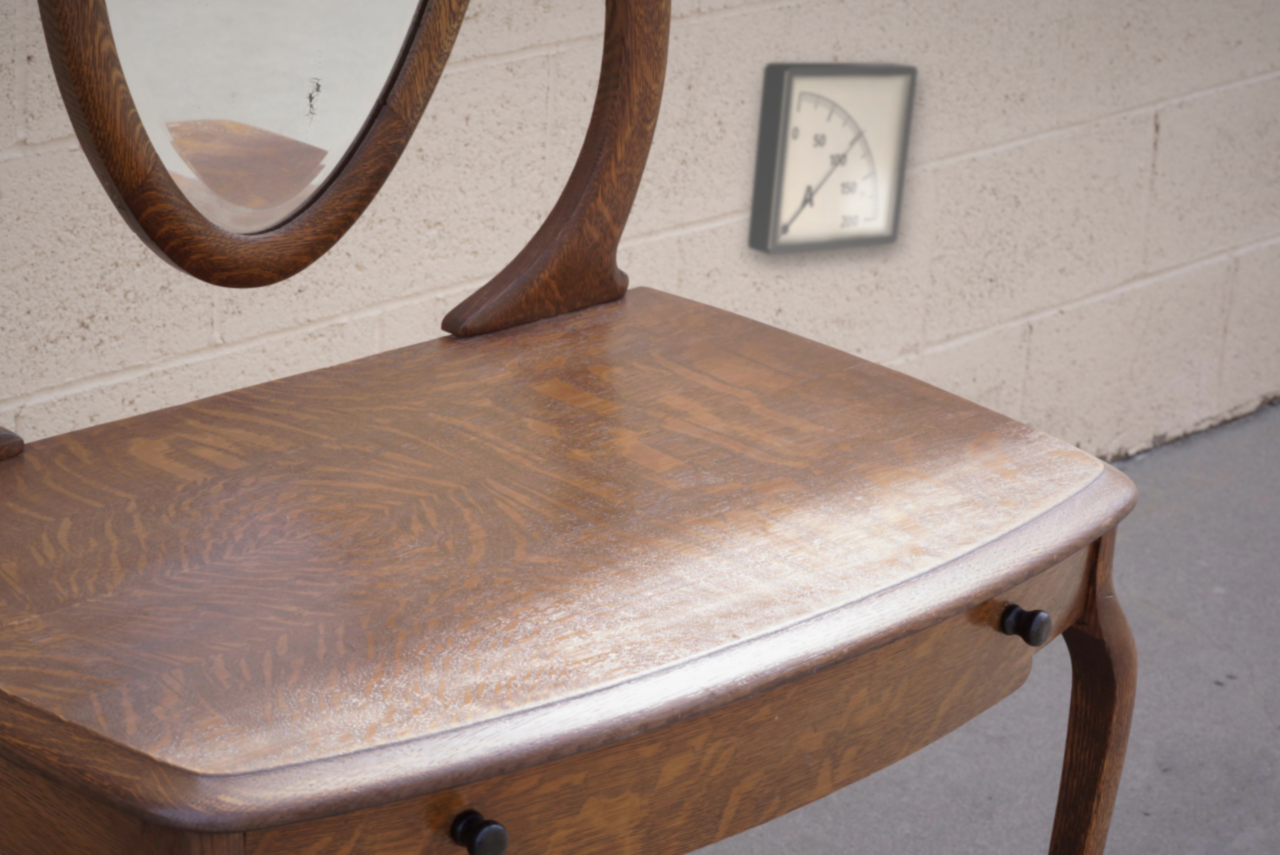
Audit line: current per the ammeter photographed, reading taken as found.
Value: 100 A
